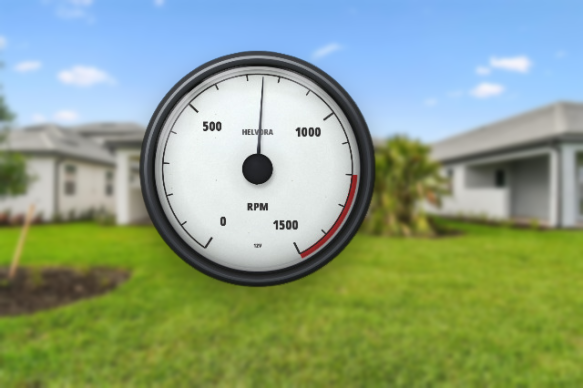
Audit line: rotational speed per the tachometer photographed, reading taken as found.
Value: 750 rpm
